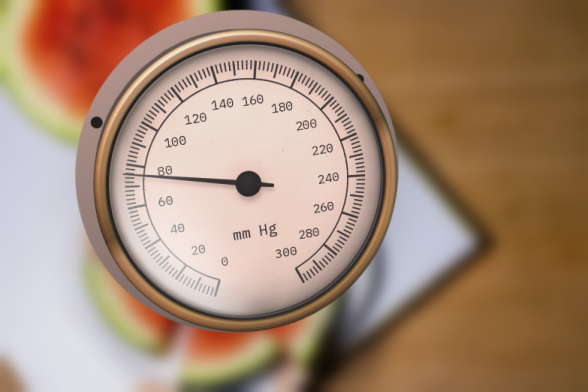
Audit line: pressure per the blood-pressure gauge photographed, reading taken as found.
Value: 76 mmHg
